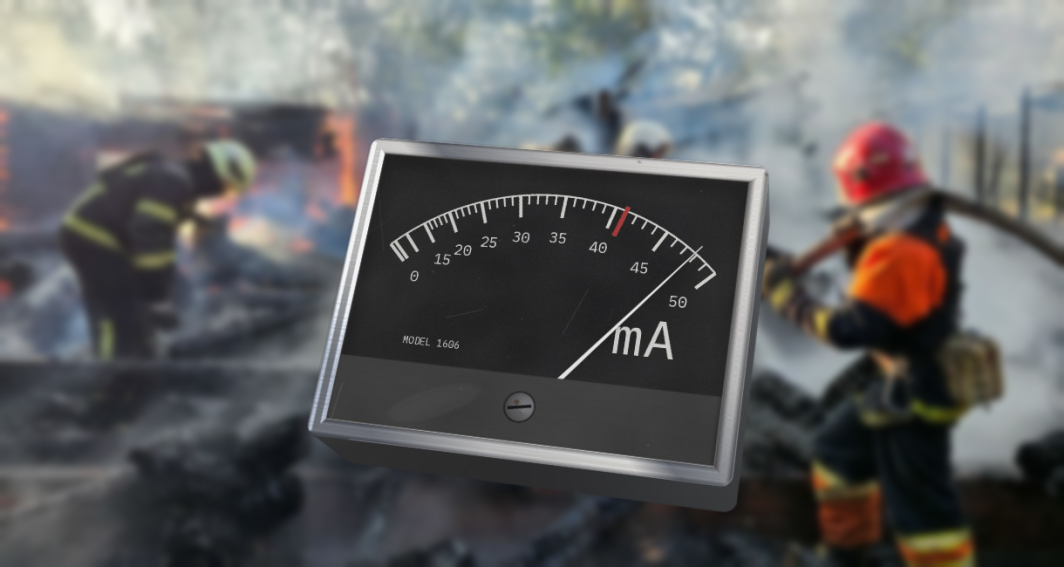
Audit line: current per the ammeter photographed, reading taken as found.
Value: 48 mA
